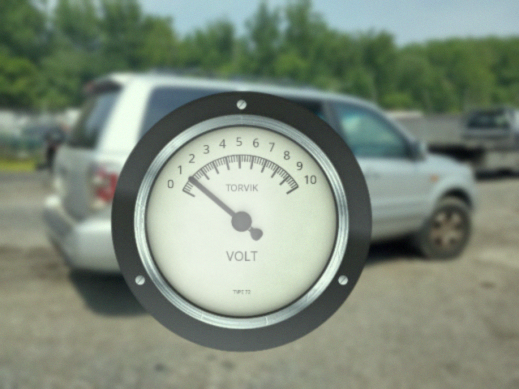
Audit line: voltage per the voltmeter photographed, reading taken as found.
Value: 1 V
